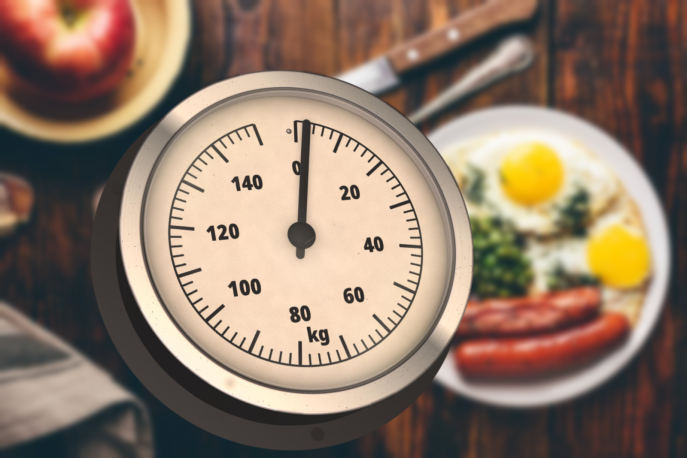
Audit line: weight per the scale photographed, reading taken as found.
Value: 2 kg
